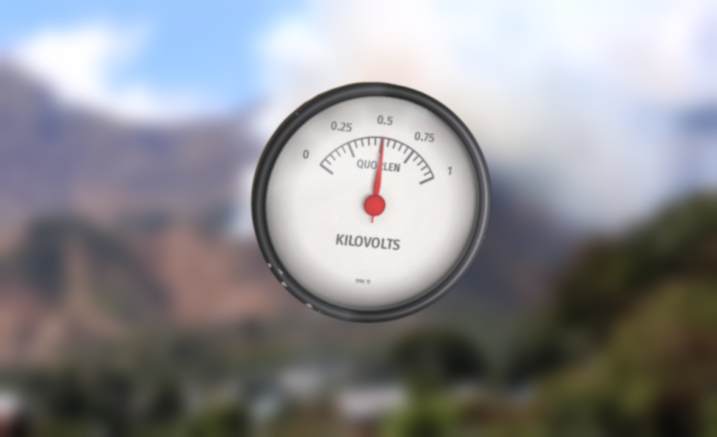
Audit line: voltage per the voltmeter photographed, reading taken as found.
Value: 0.5 kV
